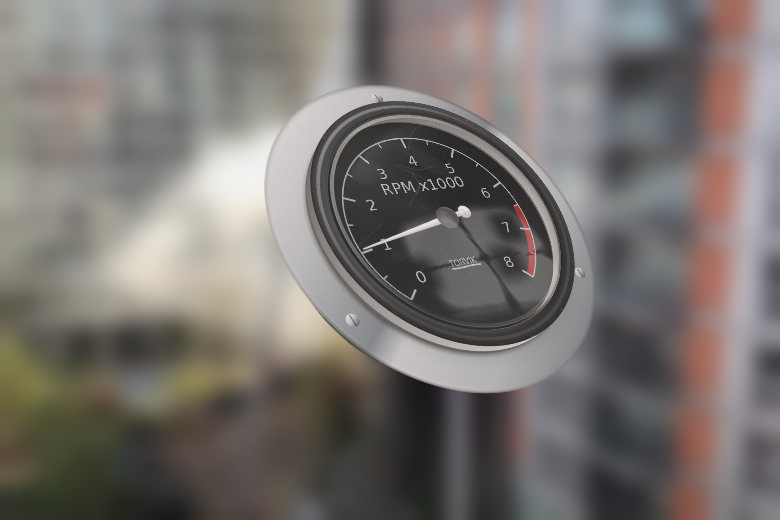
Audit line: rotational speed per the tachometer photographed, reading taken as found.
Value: 1000 rpm
